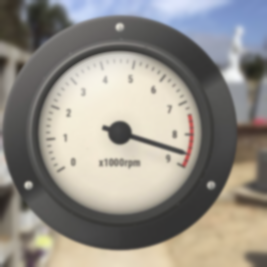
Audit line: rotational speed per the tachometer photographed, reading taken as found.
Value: 8600 rpm
